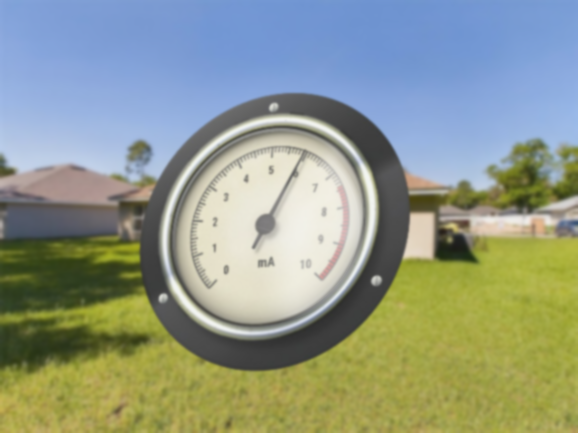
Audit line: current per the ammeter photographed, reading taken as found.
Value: 6 mA
